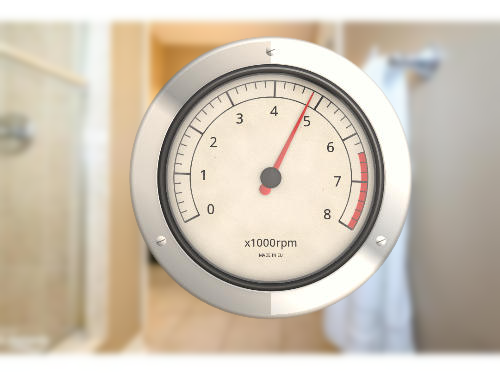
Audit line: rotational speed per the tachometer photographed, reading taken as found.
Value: 4800 rpm
